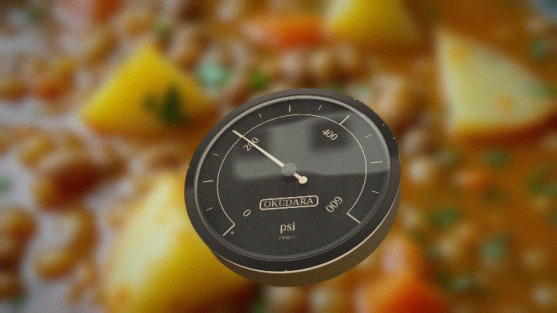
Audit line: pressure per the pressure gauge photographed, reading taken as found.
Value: 200 psi
